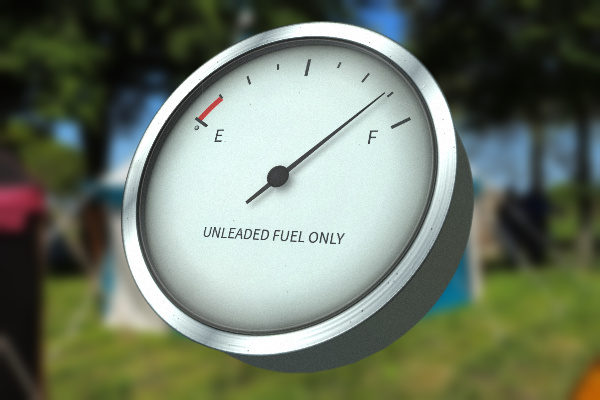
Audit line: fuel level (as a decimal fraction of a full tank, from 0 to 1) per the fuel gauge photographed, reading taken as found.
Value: 0.875
